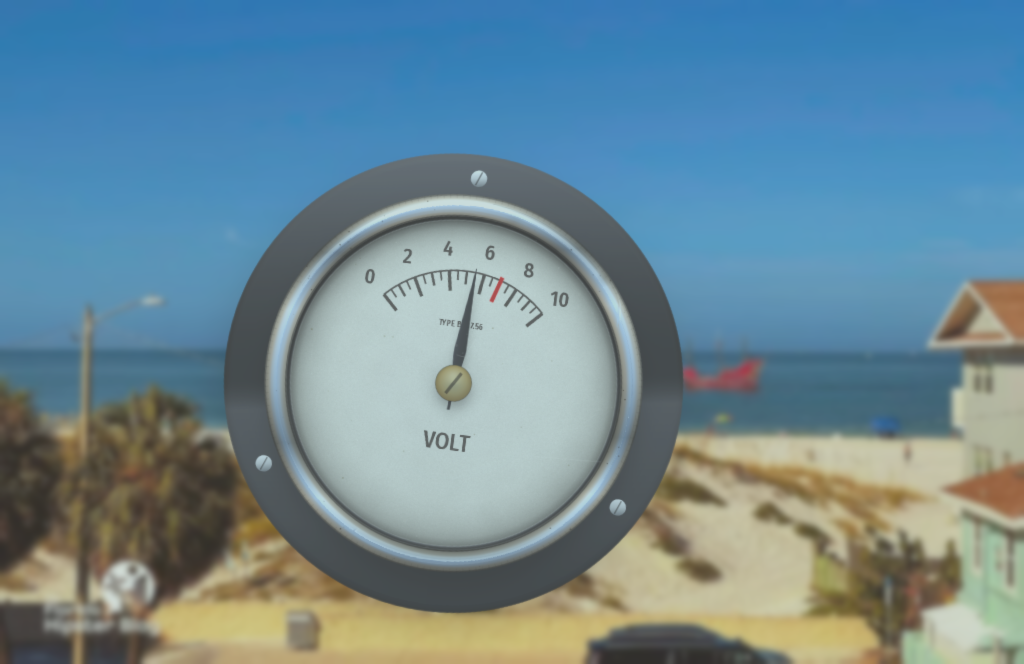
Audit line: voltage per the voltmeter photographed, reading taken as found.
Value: 5.5 V
